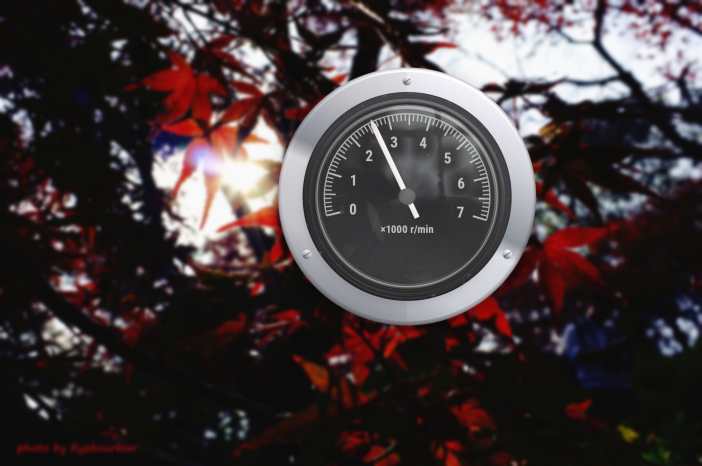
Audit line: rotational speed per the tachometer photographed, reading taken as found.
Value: 2600 rpm
